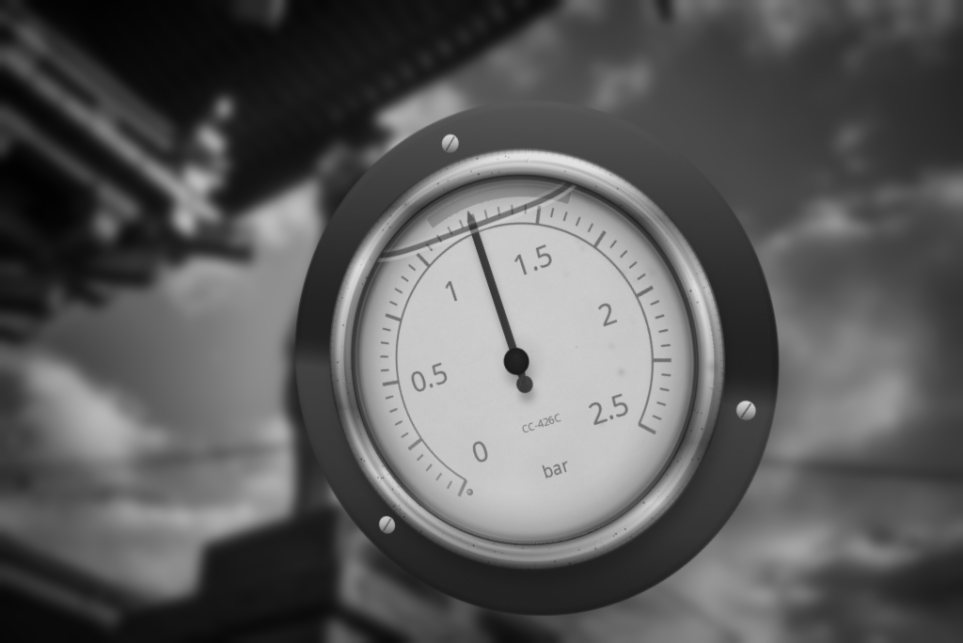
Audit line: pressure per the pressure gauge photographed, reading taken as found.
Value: 1.25 bar
